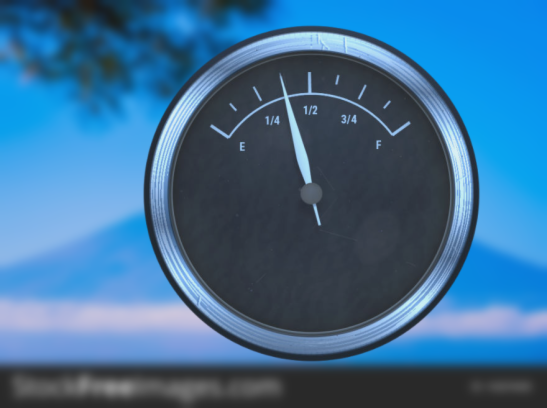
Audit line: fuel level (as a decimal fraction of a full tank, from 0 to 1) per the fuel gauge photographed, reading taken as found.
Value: 0.375
